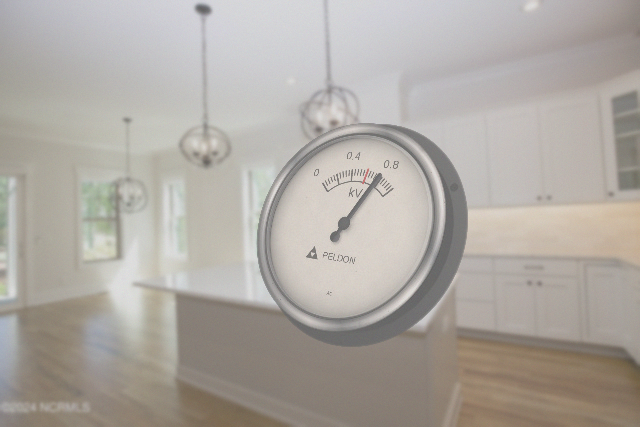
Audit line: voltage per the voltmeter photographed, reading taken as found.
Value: 0.8 kV
